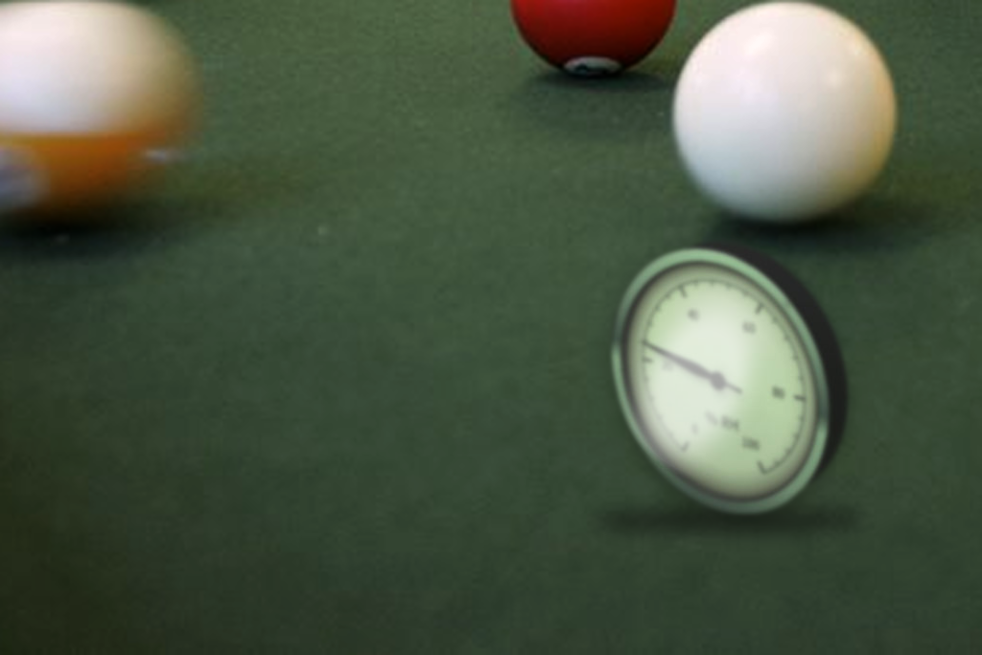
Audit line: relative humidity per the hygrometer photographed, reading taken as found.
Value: 24 %
